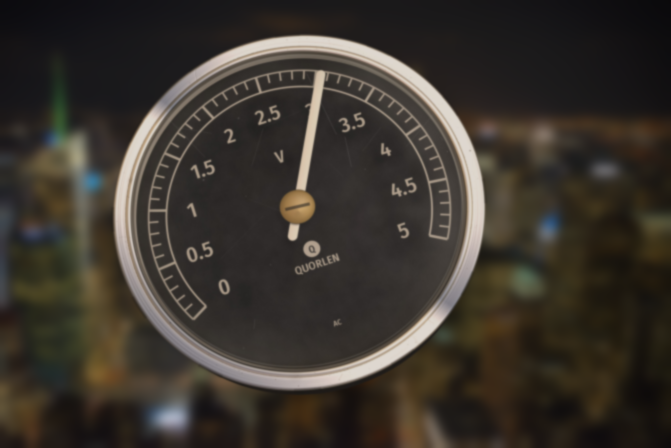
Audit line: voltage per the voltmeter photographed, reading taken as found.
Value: 3.05 V
